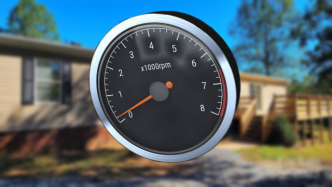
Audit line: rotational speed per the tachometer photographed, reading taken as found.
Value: 200 rpm
